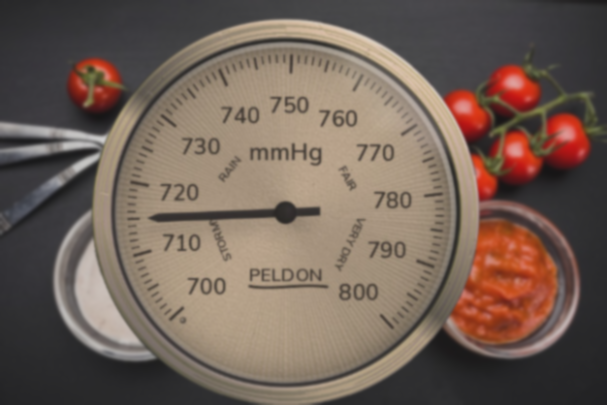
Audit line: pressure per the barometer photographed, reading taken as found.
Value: 715 mmHg
